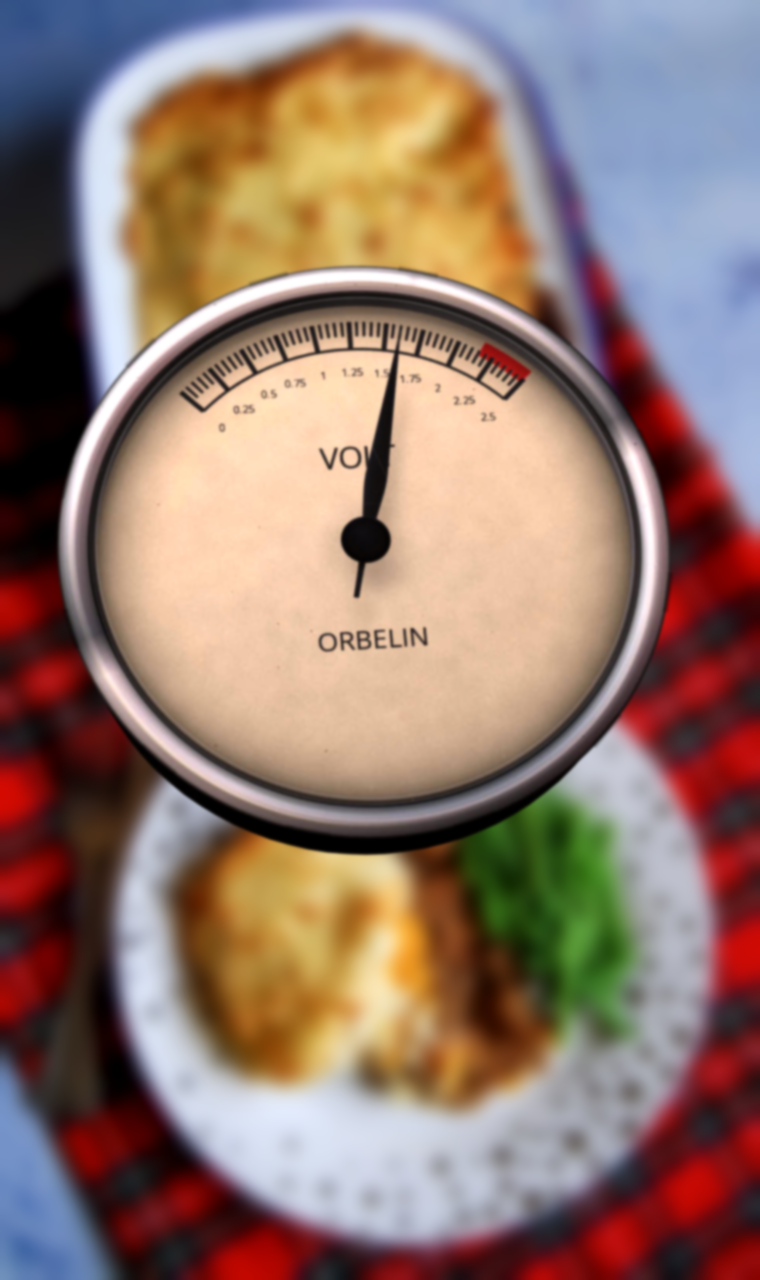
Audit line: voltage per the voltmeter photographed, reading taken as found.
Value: 1.6 V
